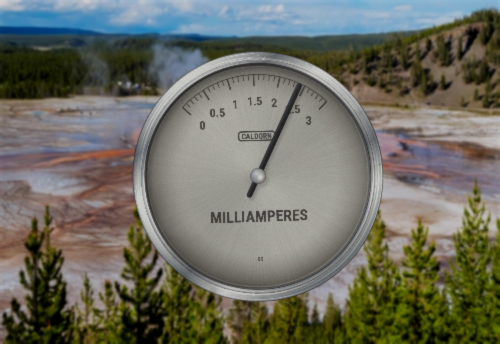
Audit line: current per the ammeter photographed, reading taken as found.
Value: 2.4 mA
